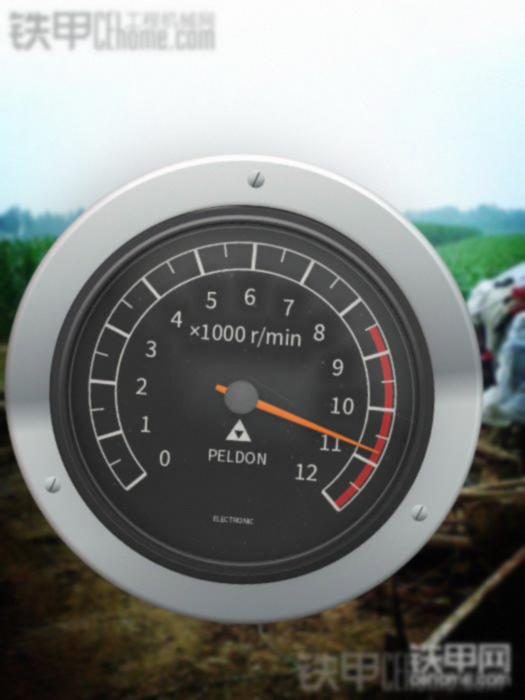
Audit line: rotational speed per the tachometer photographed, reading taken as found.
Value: 10750 rpm
